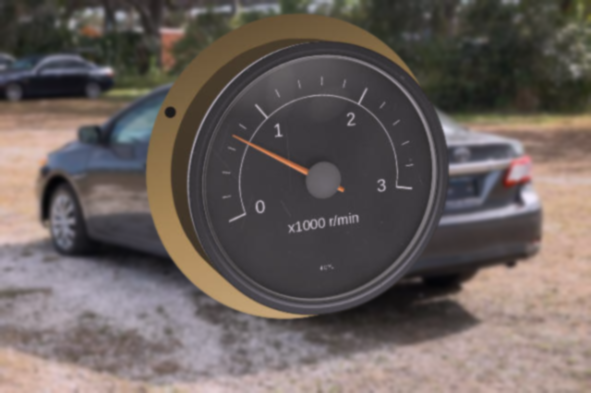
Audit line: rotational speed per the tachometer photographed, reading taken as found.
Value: 700 rpm
